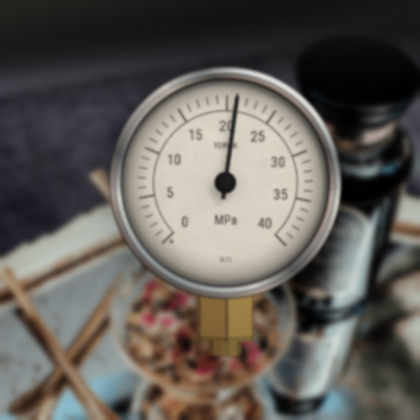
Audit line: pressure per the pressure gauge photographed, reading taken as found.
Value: 21 MPa
